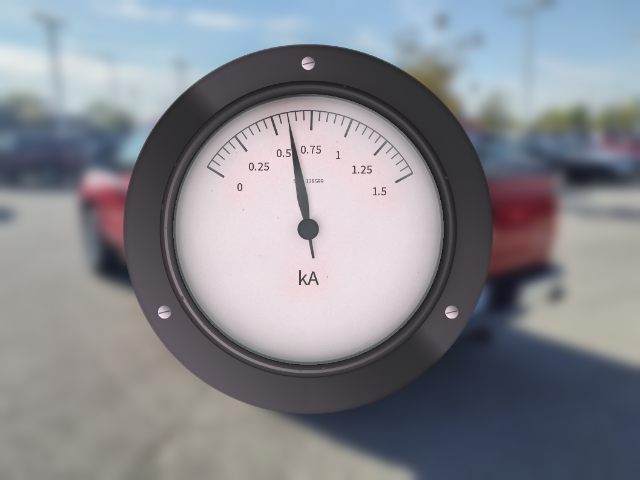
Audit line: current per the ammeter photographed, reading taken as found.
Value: 0.6 kA
